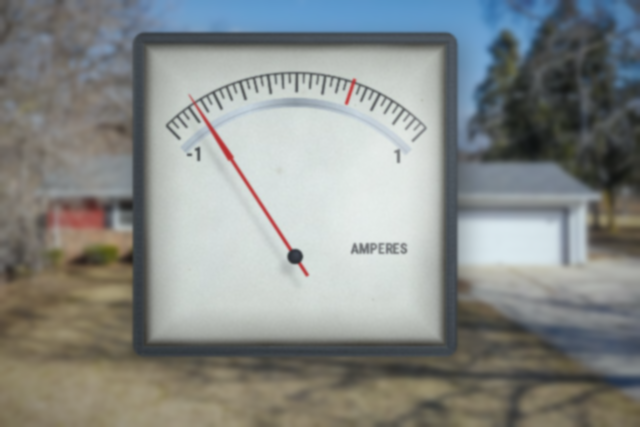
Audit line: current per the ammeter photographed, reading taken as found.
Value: -0.75 A
